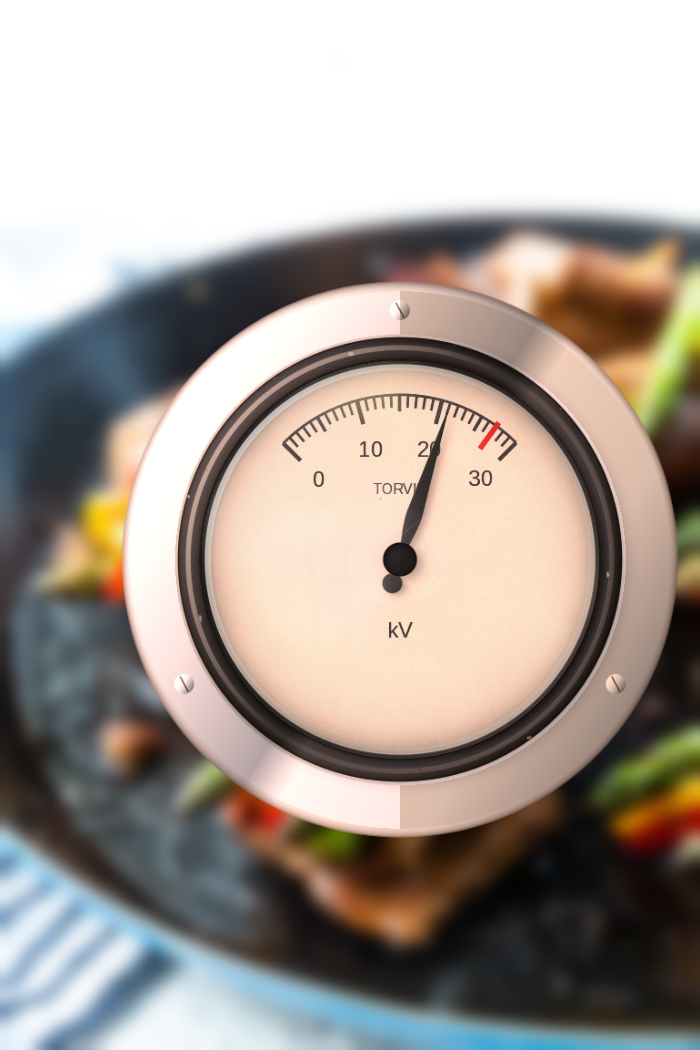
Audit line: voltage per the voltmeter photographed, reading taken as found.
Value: 21 kV
